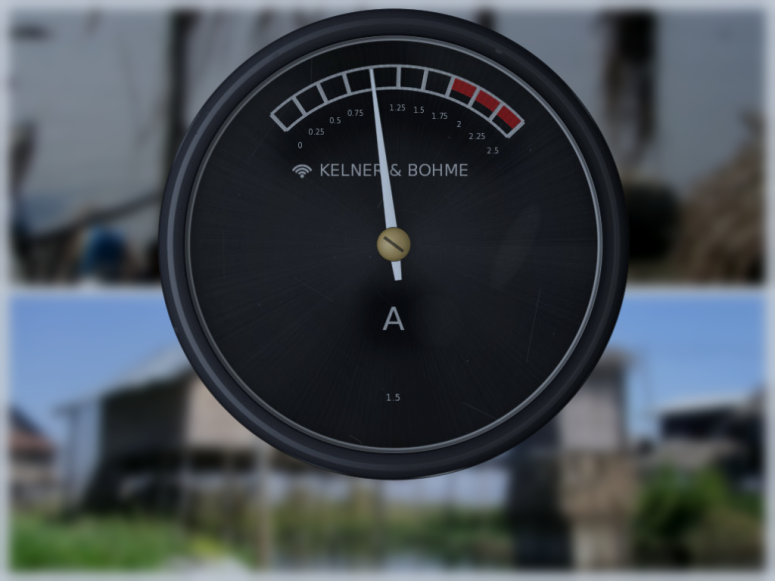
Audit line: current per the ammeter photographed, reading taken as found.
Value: 1 A
